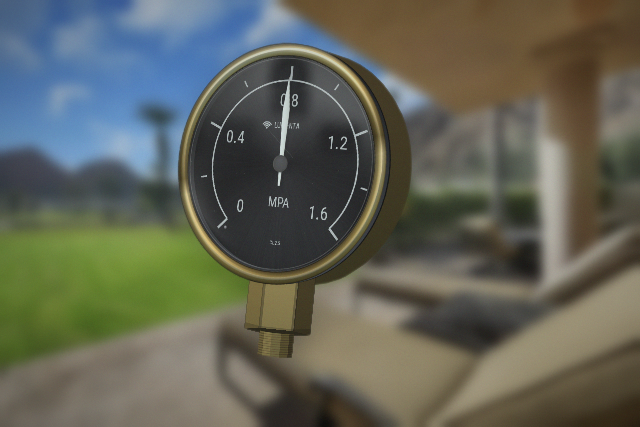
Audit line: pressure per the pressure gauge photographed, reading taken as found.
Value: 0.8 MPa
